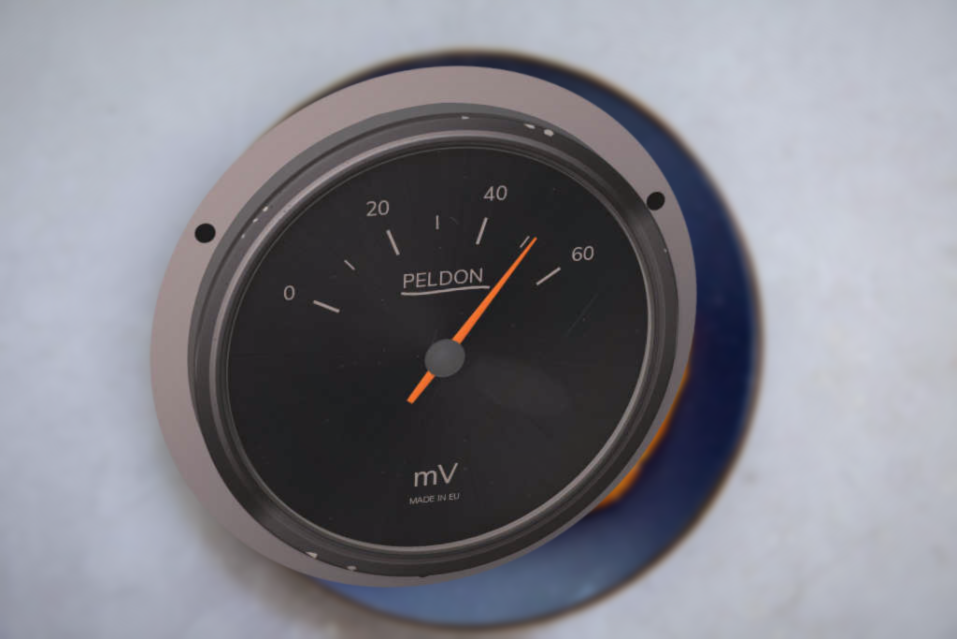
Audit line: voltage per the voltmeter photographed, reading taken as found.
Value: 50 mV
